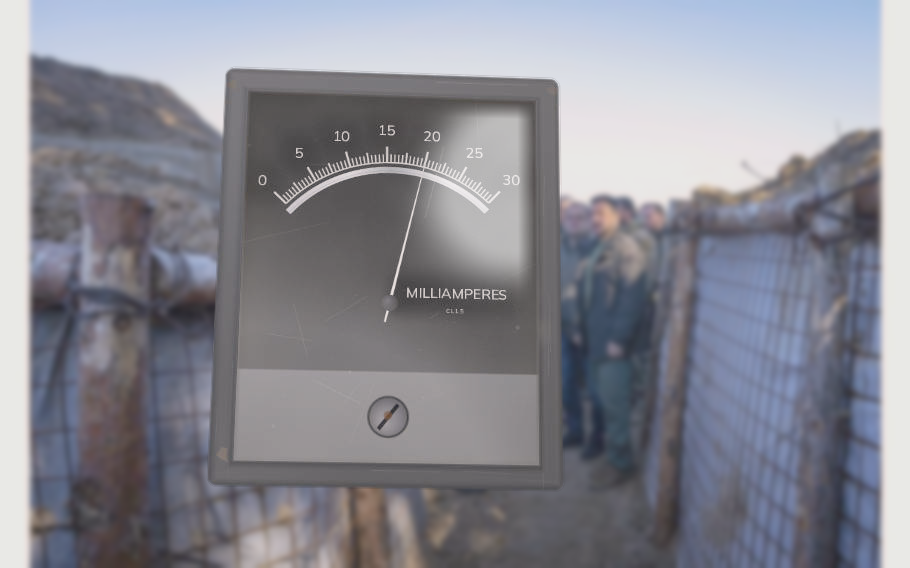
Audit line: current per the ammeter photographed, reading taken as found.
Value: 20 mA
